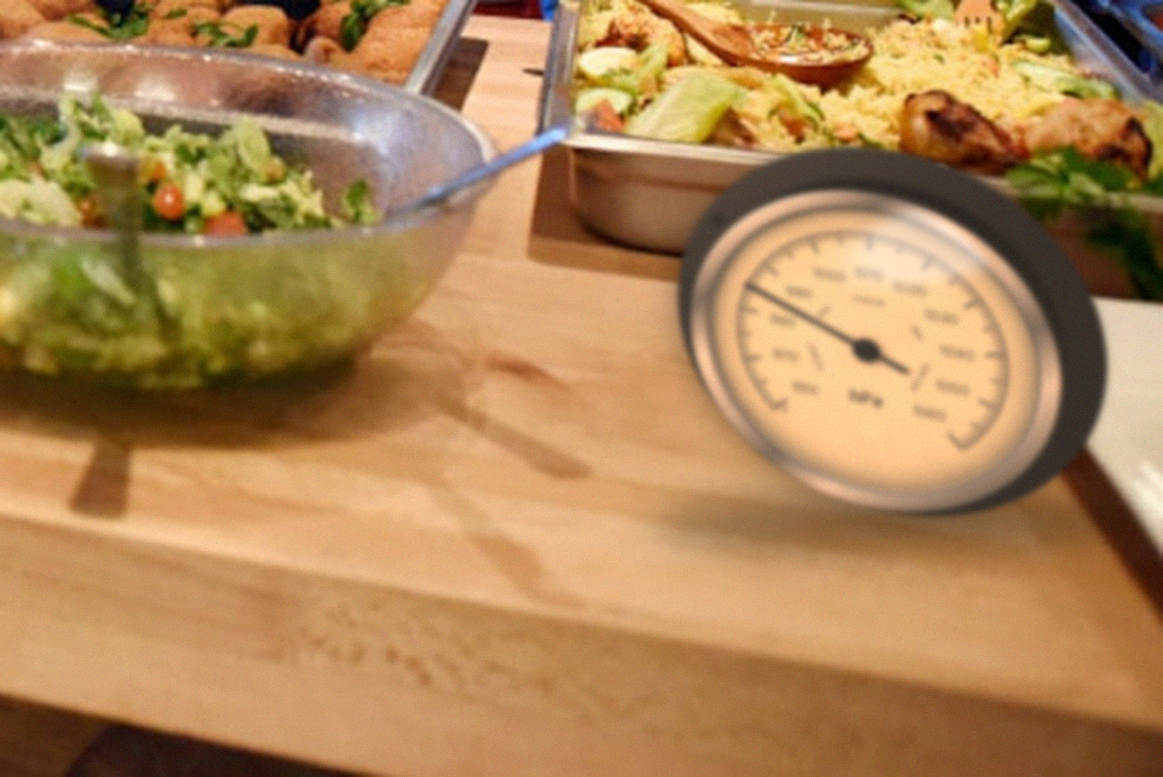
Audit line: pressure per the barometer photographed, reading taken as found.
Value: 985 hPa
